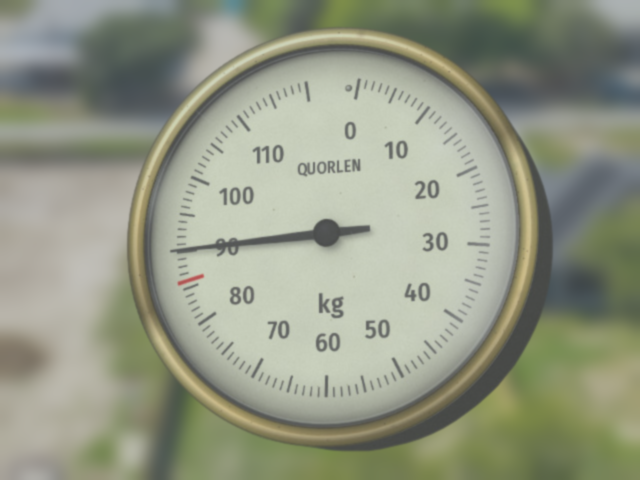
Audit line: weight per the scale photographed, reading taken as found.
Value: 90 kg
